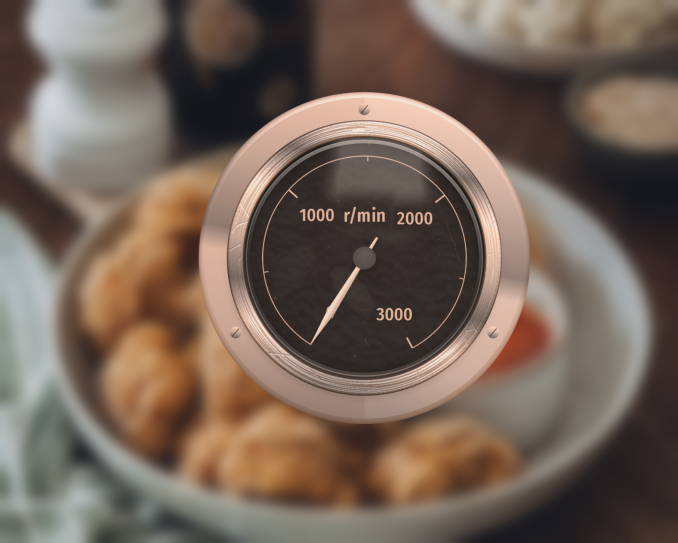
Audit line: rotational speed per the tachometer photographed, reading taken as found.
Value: 0 rpm
